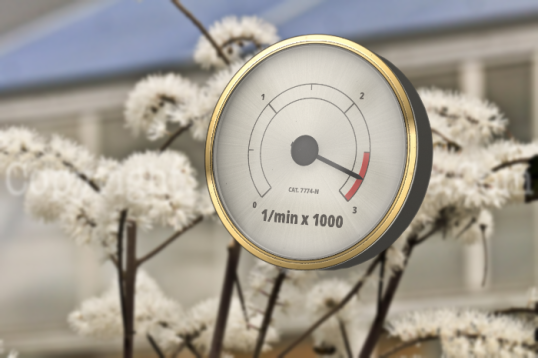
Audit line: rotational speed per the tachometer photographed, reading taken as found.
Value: 2750 rpm
